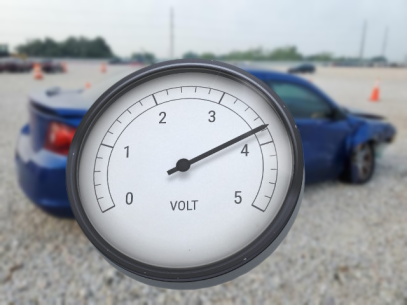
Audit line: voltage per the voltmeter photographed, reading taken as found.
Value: 3.8 V
